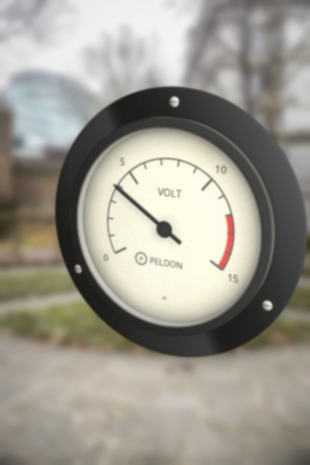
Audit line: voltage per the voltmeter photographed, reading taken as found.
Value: 4 V
